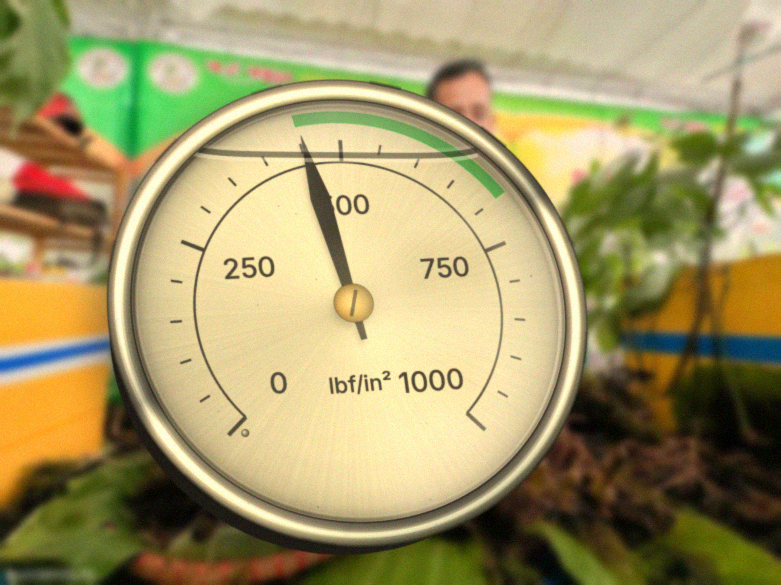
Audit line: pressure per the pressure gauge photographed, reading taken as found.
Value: 450 psi
